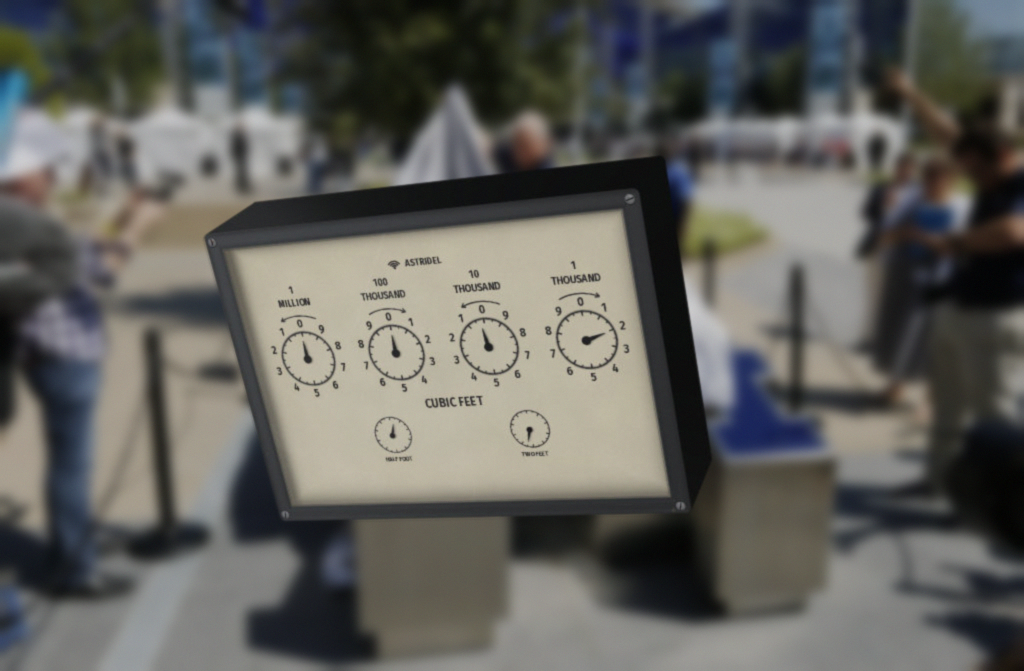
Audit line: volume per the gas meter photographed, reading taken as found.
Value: 200 ft³
